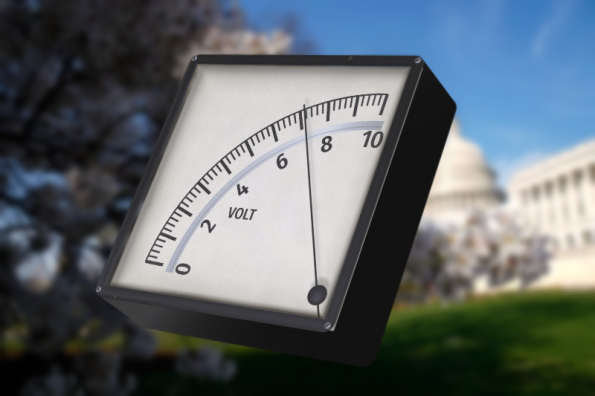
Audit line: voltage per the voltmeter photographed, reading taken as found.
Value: 7.2 V
